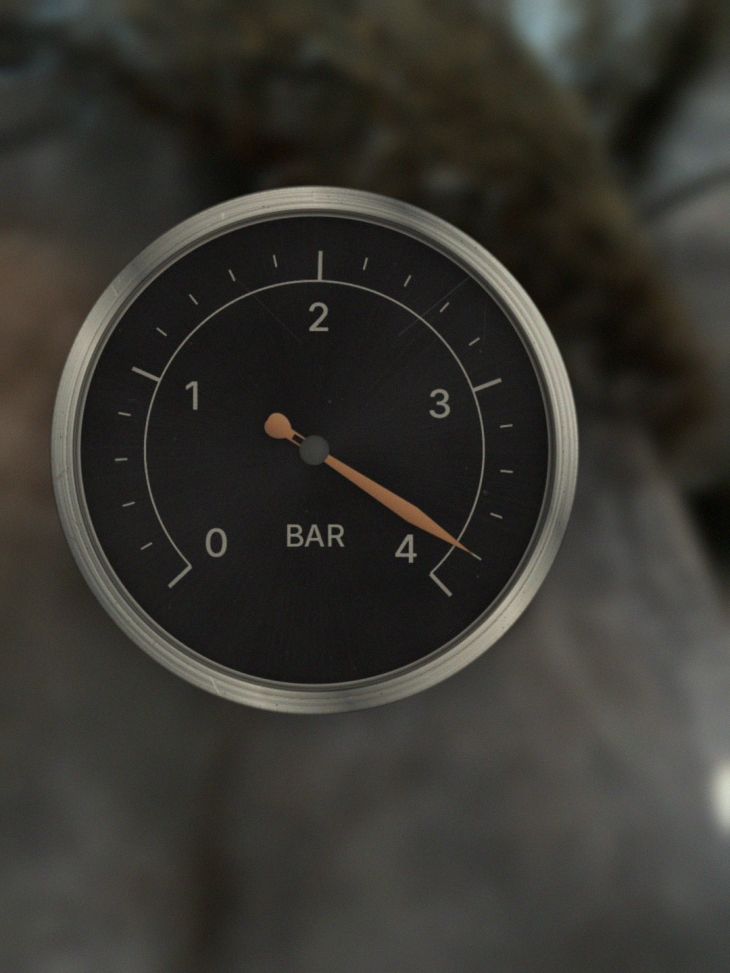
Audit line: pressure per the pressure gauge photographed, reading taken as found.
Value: 3.8 bar
